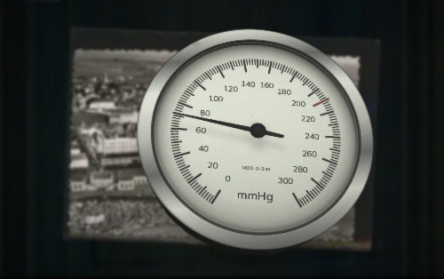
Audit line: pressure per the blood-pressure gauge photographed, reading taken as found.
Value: 70 mmHg
